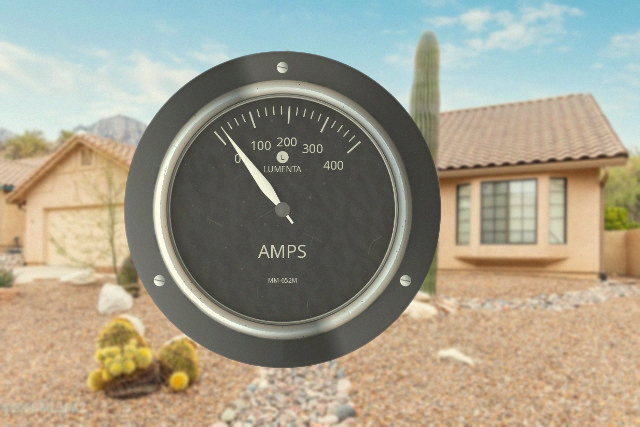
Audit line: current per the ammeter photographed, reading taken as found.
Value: 20 A
